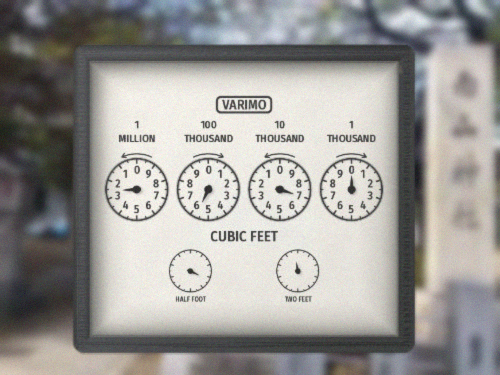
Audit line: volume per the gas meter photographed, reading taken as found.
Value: 257000 ft³
